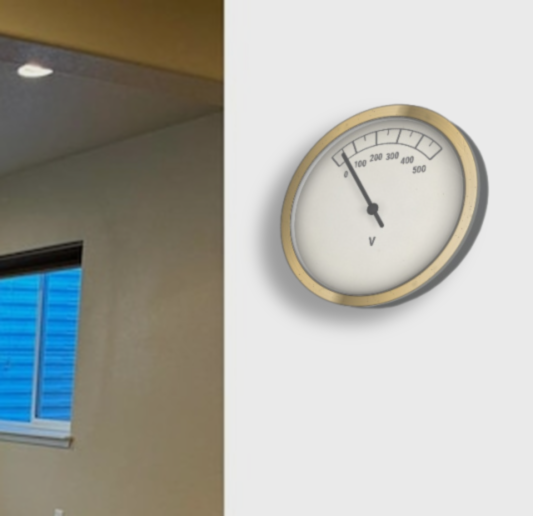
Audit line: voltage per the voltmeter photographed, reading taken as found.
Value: 50 V
